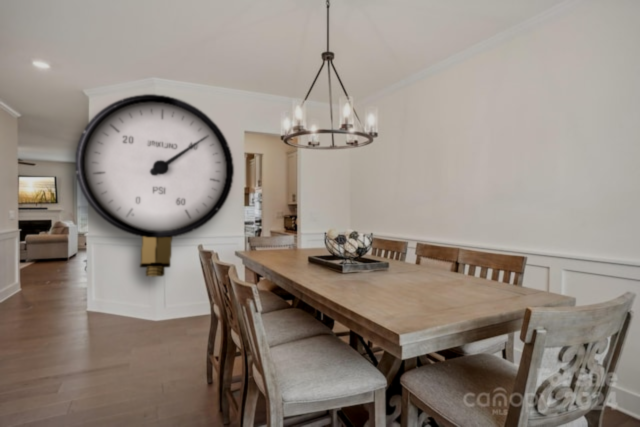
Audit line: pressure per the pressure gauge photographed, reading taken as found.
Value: 40 psi
